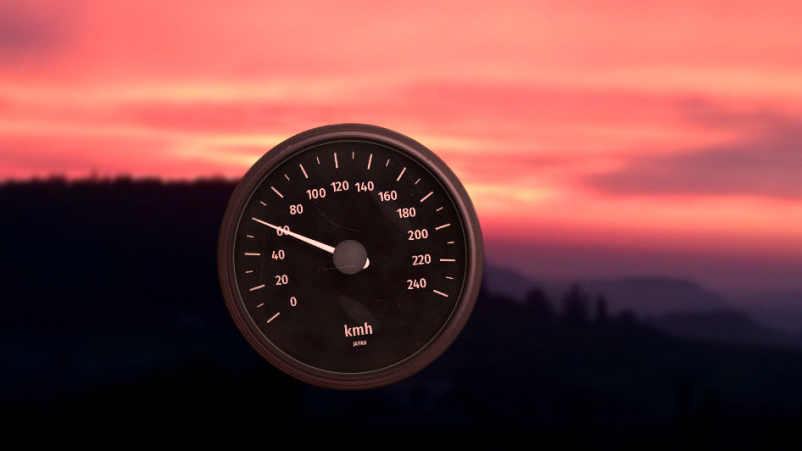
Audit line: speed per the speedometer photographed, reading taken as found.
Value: 60 km/h
